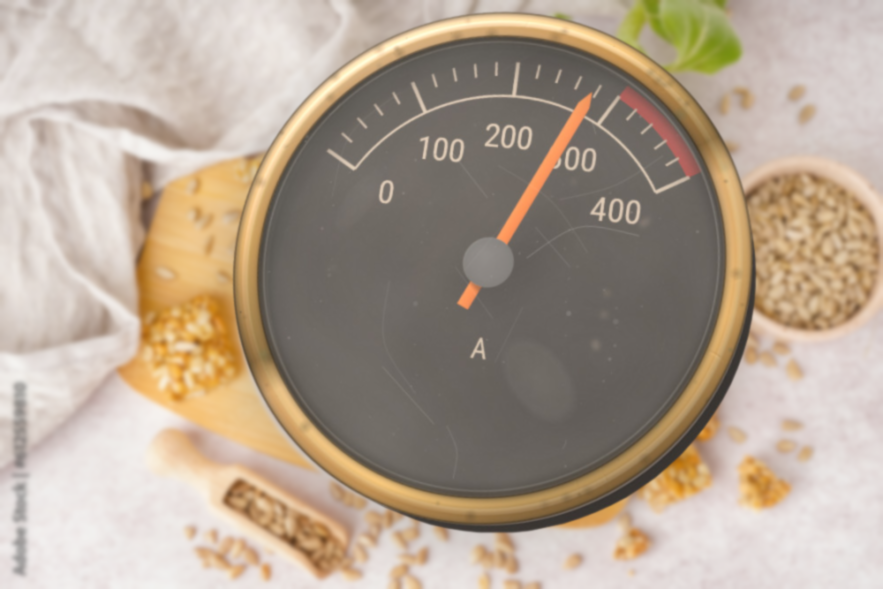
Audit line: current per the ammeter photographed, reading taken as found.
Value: 280 A
